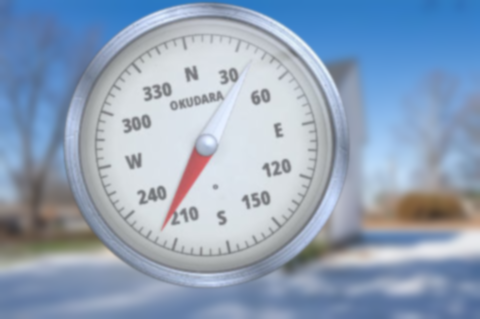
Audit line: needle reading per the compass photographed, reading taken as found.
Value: 220 °
